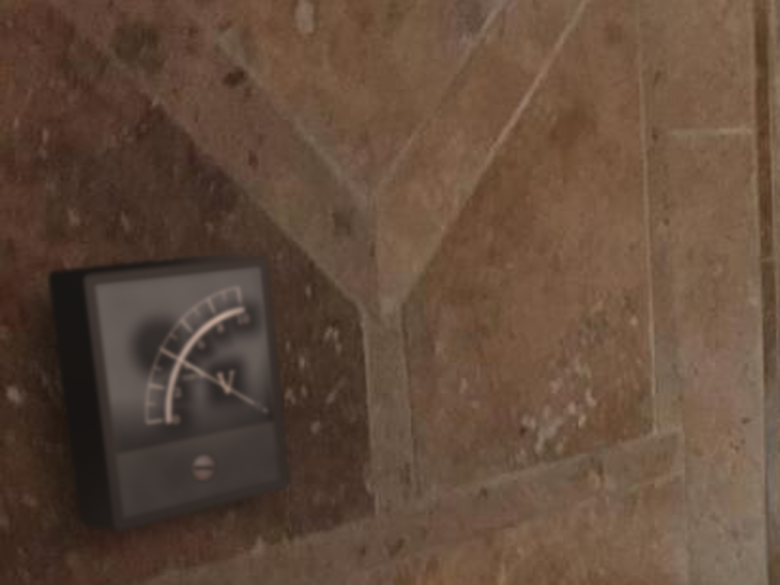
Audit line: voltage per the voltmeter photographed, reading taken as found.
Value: 4 V
